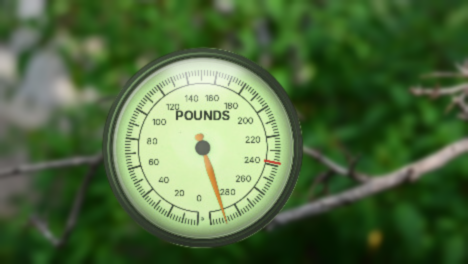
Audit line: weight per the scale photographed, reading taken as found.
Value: 290 lb
